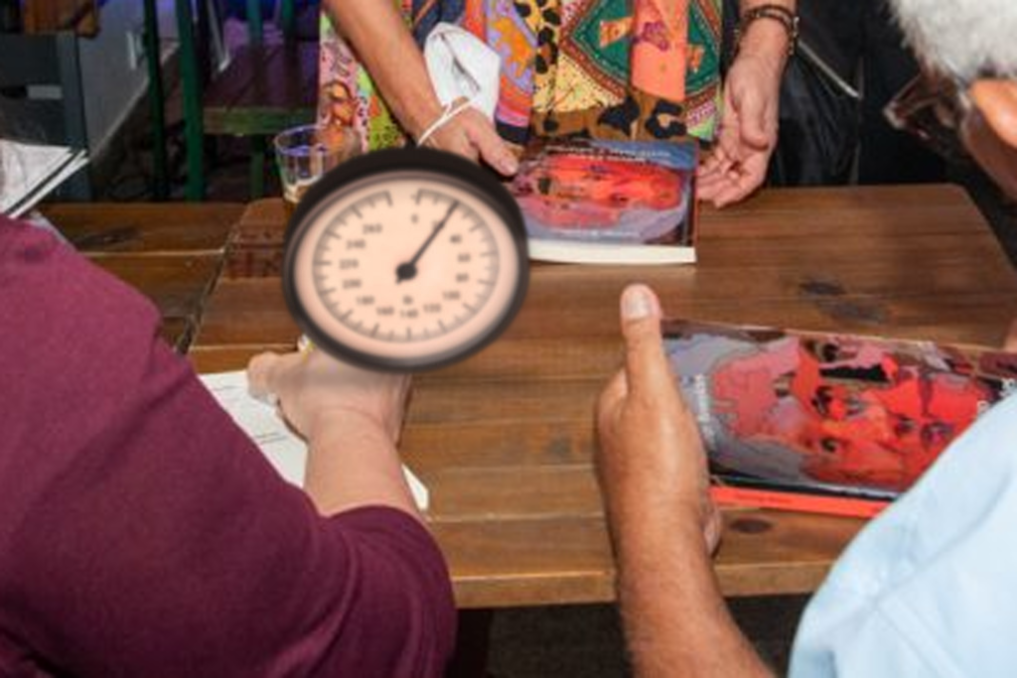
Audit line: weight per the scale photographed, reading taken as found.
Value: 20 lb
